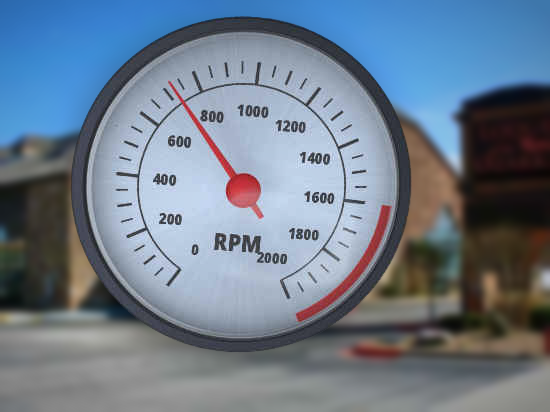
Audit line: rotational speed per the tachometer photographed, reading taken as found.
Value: 725 rpm
